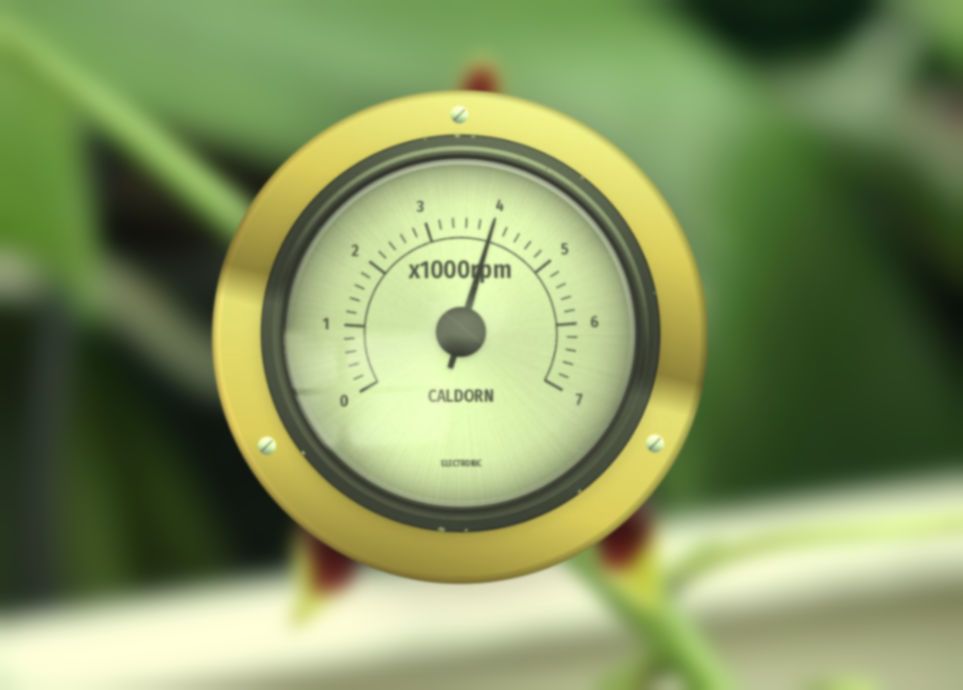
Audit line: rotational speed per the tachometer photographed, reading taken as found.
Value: 4000 rpm
